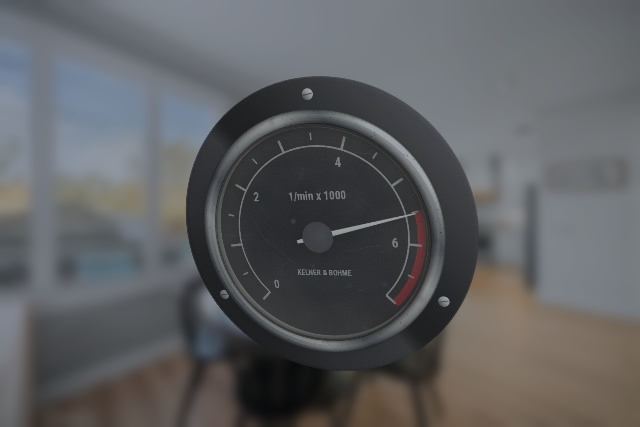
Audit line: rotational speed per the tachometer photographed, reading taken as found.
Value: 5500 rpm
